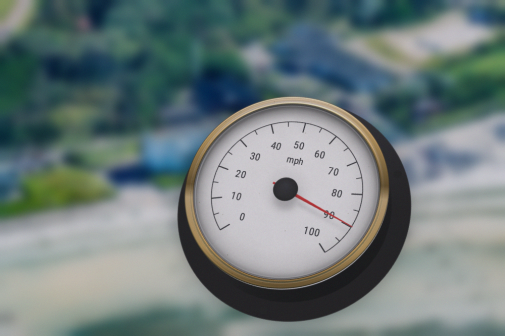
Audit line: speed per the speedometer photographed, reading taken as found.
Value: 90 mph
